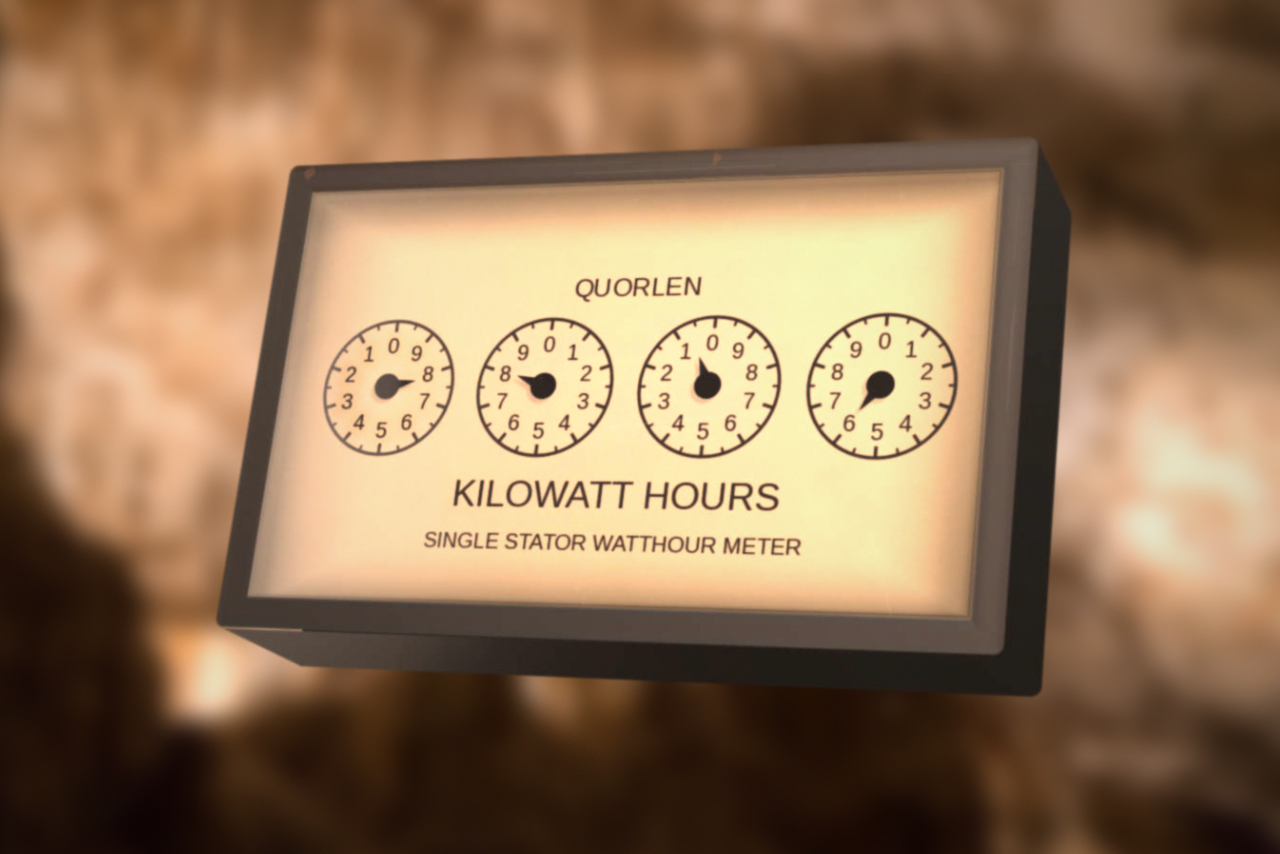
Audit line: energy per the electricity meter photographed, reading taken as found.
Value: 7806 kWh
